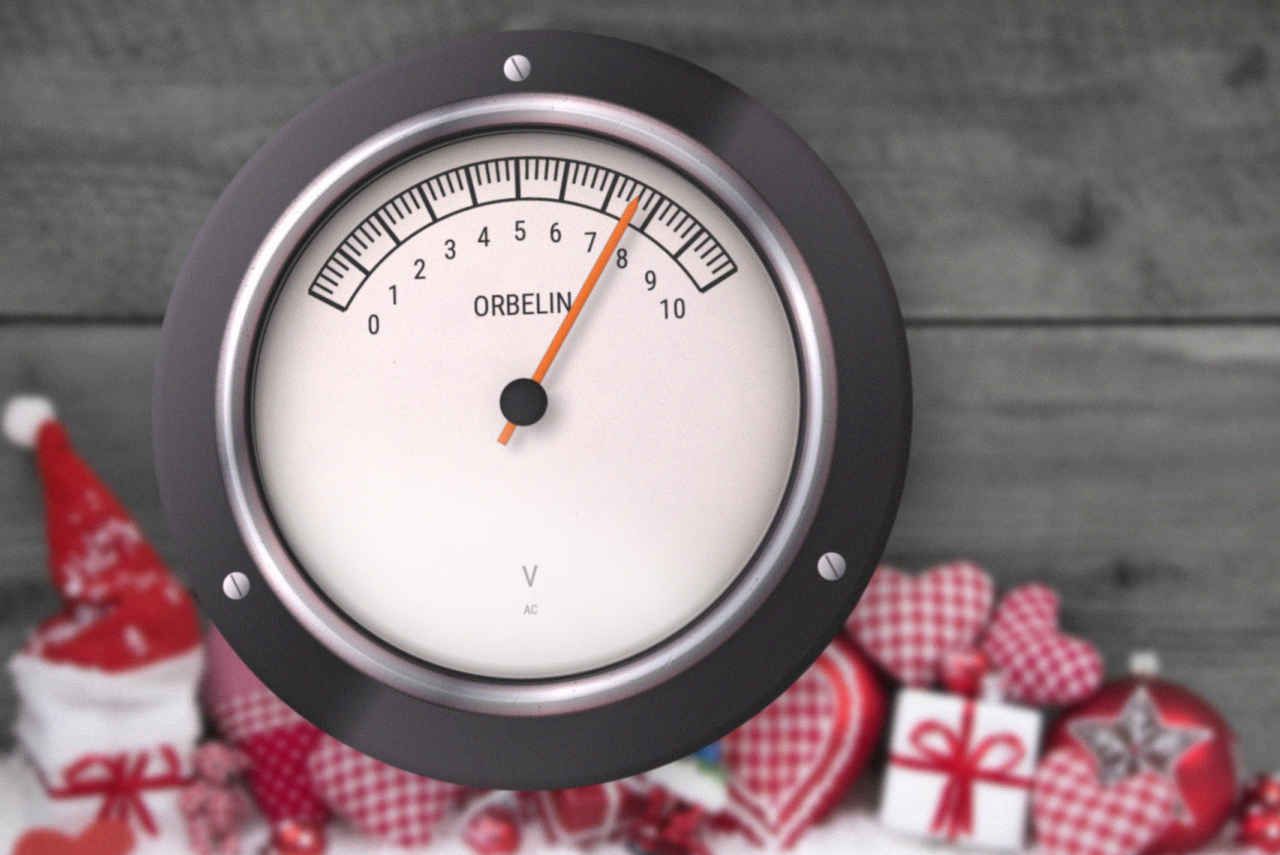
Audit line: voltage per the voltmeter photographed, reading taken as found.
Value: 7.6 V
